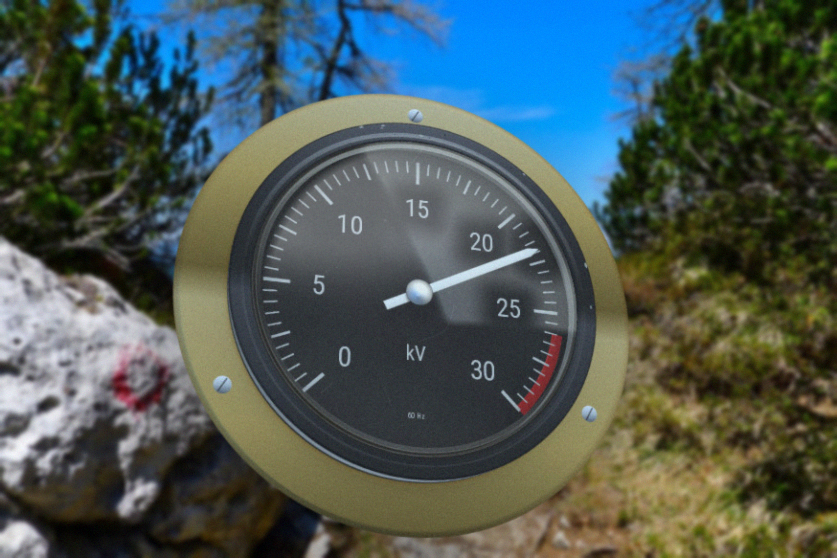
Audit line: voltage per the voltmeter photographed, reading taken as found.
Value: 22 kV
